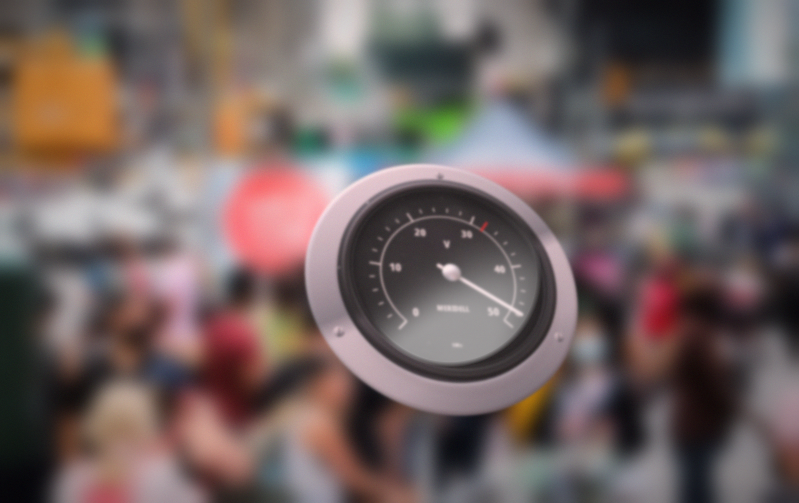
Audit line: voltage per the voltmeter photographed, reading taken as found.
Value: 48 V
